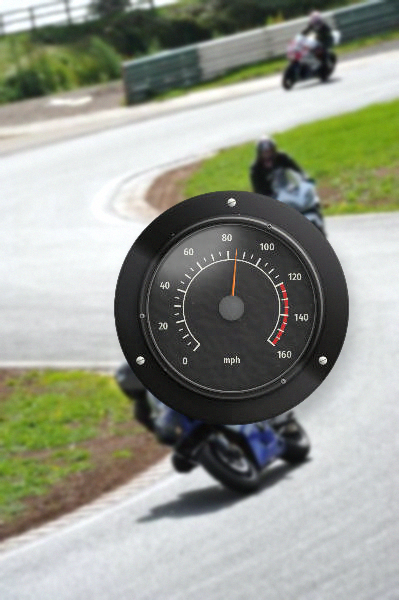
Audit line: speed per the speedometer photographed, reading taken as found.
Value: 85 mph
